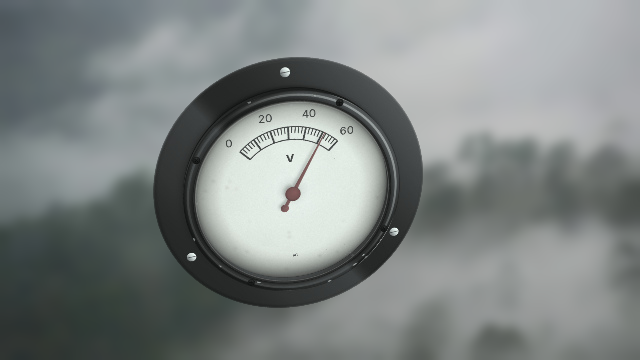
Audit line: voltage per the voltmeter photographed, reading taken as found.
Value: 50 V
